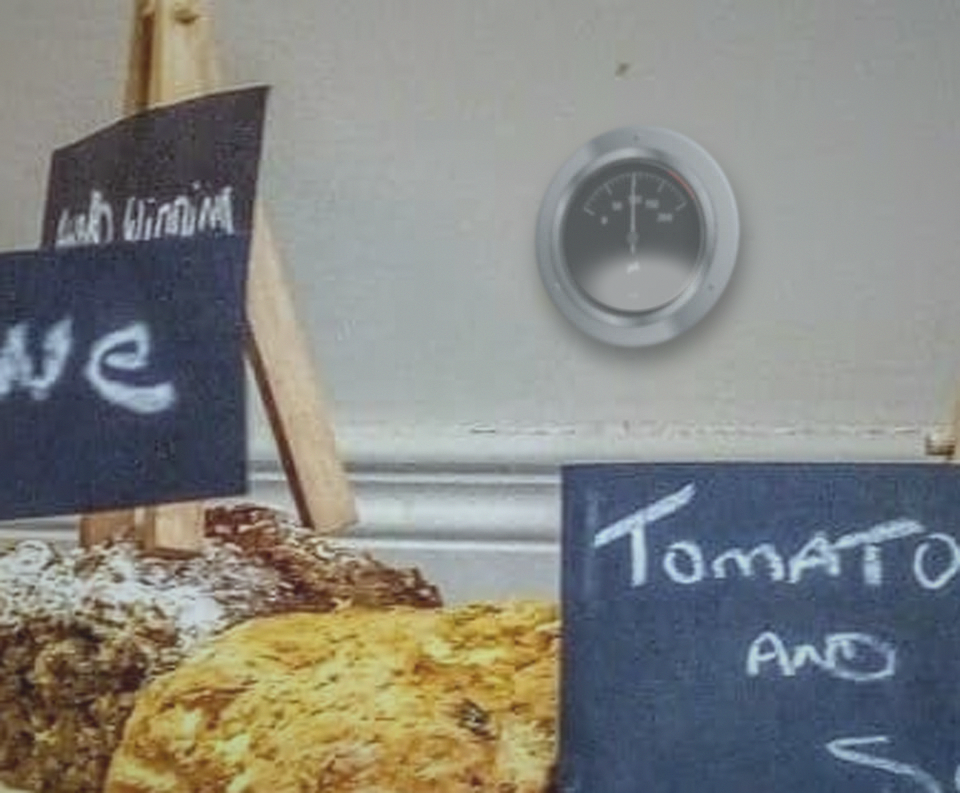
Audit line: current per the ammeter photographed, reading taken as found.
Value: 100 µA
